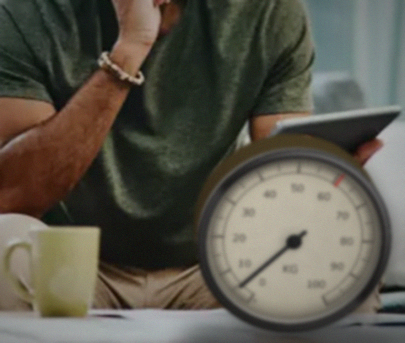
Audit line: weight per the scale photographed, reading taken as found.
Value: 5 kg
